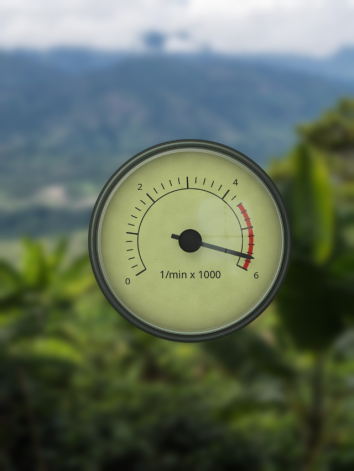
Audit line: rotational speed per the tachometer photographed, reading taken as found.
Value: 5700 rpm
